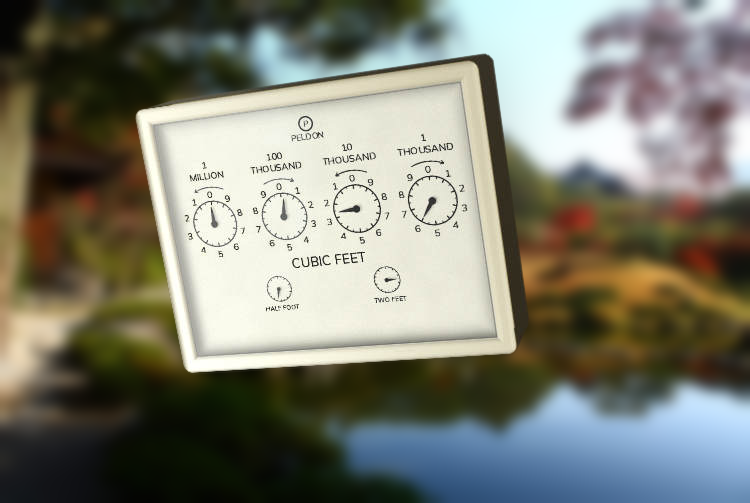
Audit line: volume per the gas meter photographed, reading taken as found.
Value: 2600 ft³
